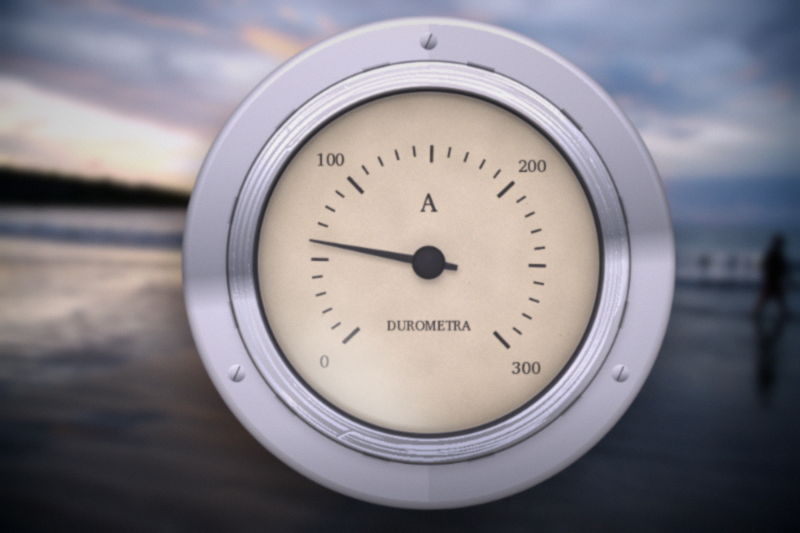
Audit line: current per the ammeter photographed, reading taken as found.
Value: 60 A
